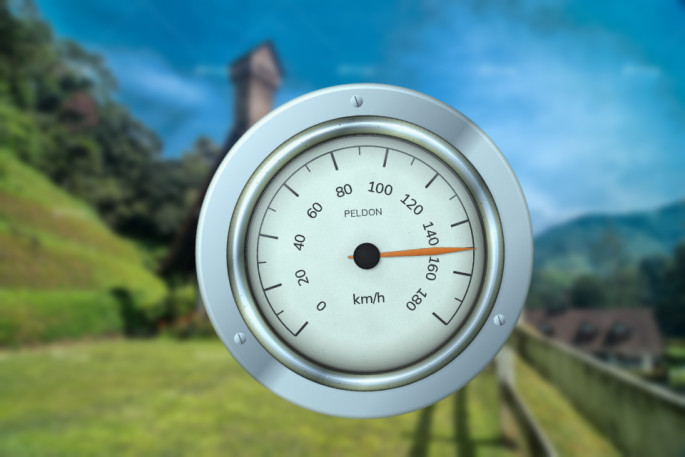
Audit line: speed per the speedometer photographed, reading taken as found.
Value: 150 km/h
